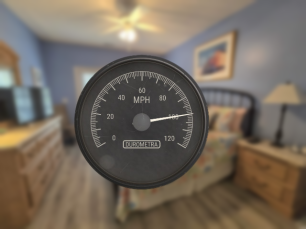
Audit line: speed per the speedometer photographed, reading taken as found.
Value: 100 mph
